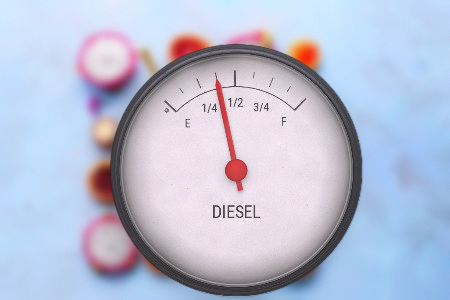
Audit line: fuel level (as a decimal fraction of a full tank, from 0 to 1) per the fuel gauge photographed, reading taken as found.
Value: 0.375
